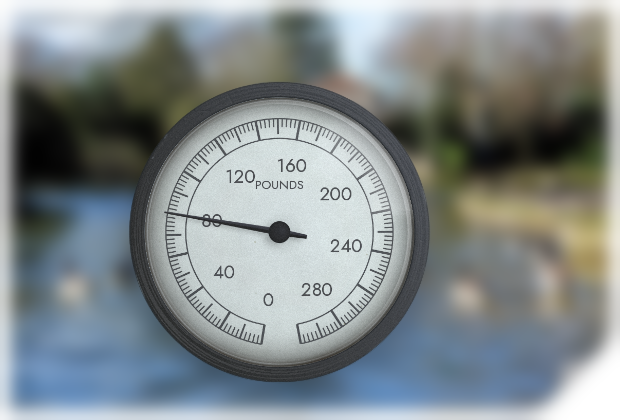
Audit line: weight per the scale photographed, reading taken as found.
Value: 80 lb
